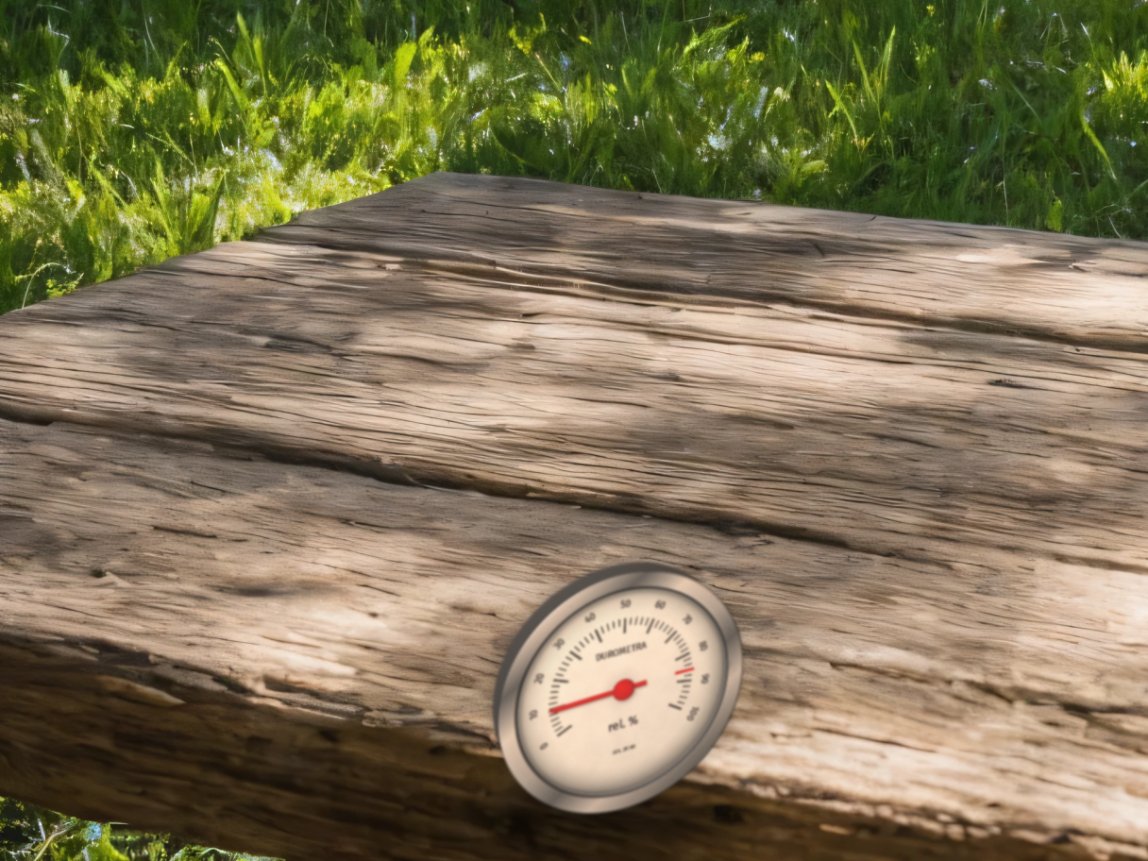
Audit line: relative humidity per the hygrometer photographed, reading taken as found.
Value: 10 %
